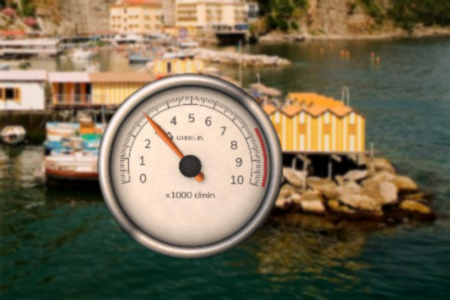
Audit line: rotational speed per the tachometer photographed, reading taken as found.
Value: 3000 rpm
